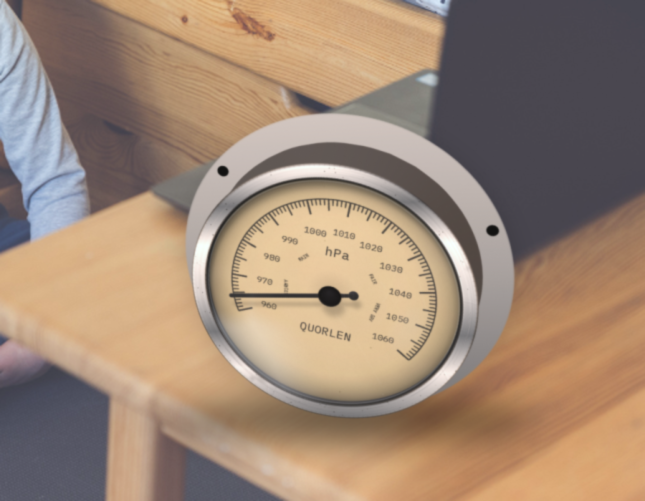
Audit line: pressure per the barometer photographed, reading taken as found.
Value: 965 hPa
